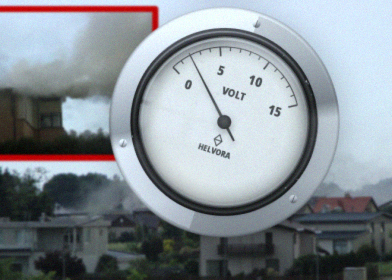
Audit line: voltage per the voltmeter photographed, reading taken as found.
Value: 2 V
